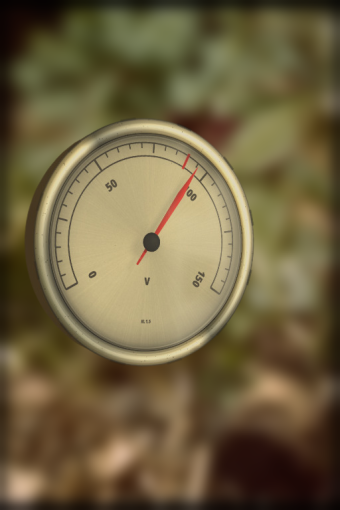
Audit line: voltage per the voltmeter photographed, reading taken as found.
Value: 95 V
